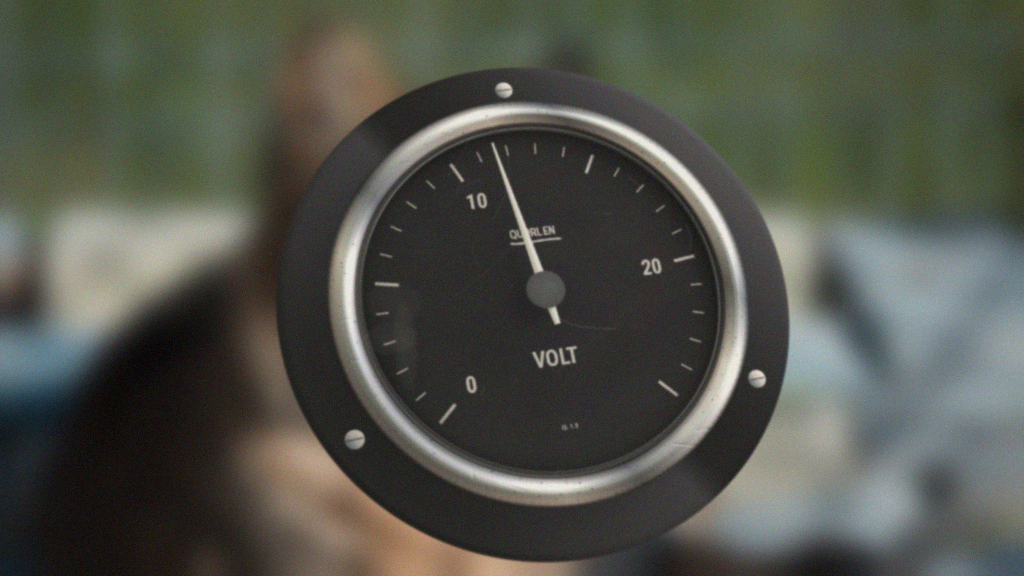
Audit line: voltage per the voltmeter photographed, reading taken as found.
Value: 11.5 V
